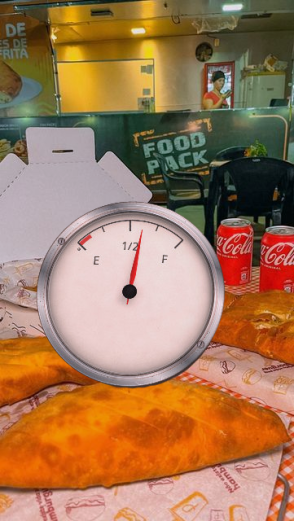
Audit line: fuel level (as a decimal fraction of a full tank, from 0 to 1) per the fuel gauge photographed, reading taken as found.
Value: 0.625
